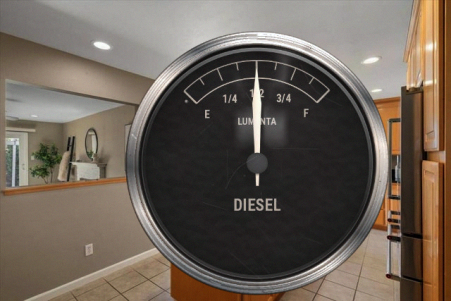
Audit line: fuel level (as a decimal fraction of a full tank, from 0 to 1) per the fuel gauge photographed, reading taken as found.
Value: 0.5
